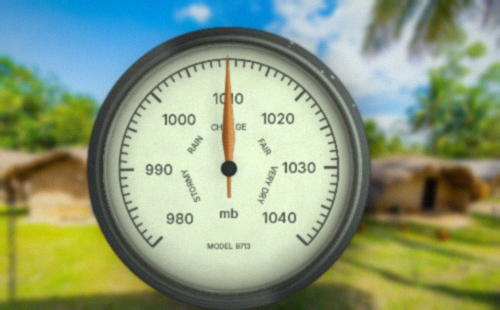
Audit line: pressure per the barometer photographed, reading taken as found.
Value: 1010 mbar
